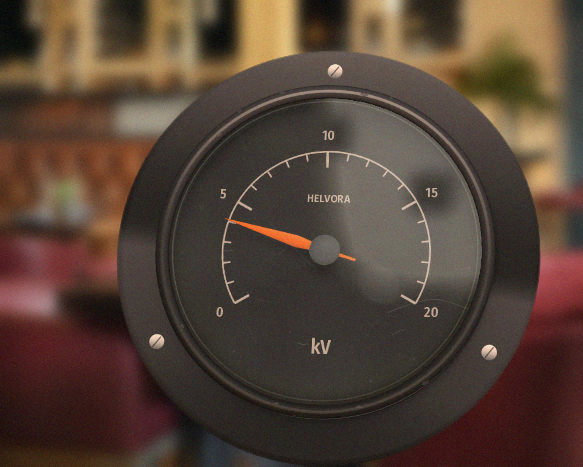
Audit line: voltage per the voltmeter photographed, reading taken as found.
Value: 4 kV
